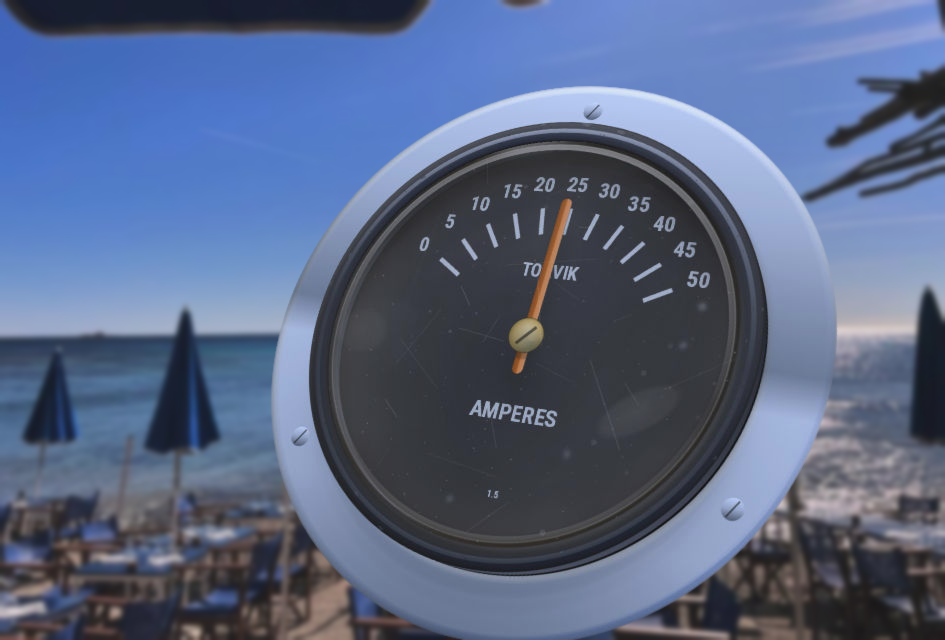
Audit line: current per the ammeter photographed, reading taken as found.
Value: 25 A
